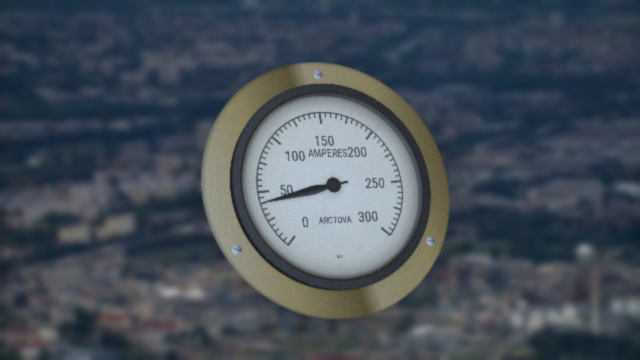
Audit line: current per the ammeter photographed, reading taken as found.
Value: 40 A
